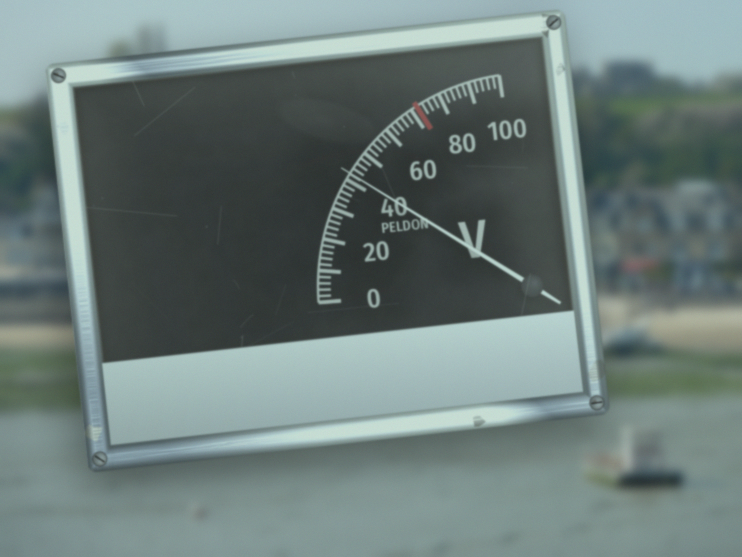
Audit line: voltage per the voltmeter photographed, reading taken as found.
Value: 42 V
